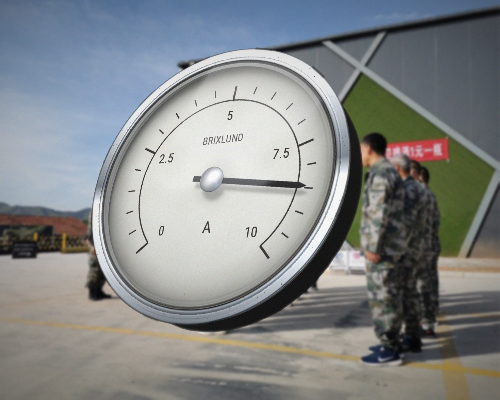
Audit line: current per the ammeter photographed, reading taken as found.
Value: 8.5 A
